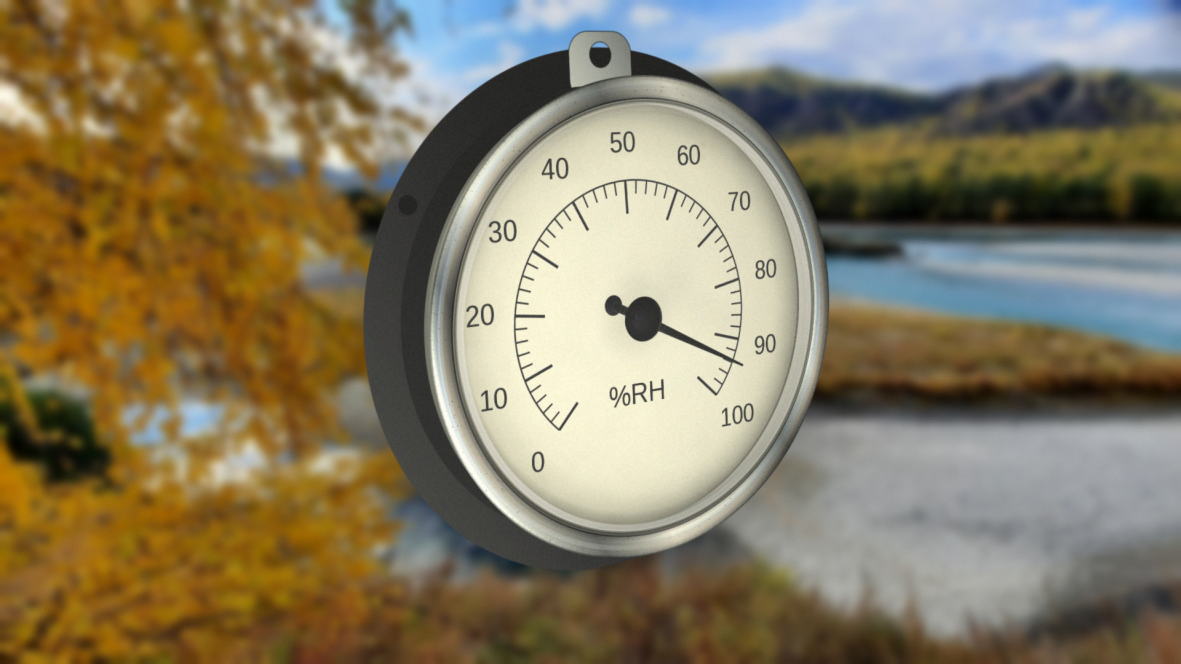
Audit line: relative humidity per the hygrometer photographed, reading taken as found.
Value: 94 %
